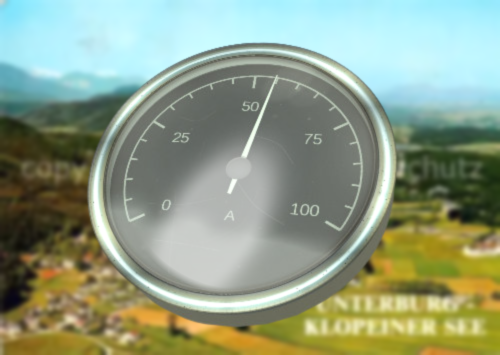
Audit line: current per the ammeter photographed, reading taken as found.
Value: 55 A
